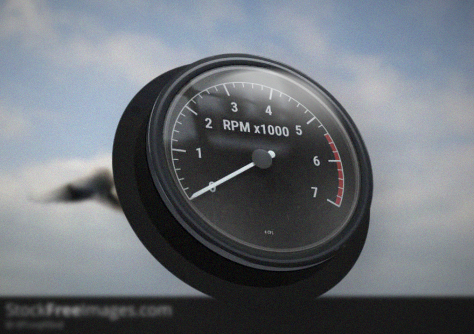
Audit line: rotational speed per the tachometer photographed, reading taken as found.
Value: 0 rpm
